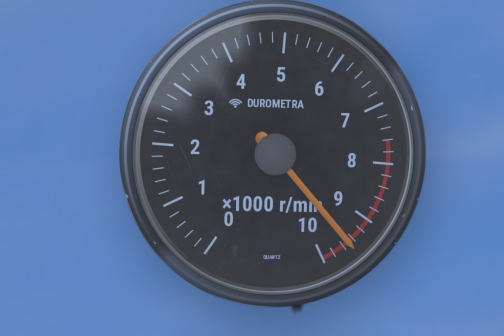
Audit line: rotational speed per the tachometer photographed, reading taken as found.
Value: 9500 rpm
